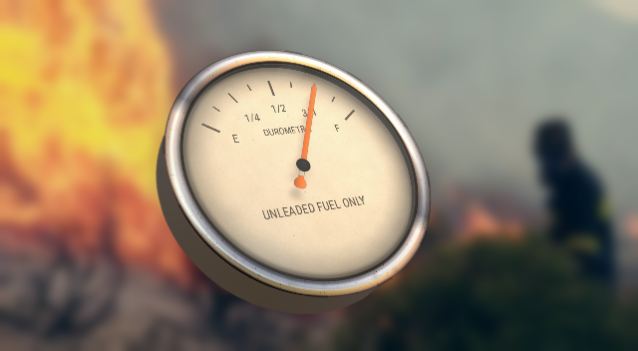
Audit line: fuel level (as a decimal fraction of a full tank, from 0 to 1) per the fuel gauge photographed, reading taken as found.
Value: 0.75
